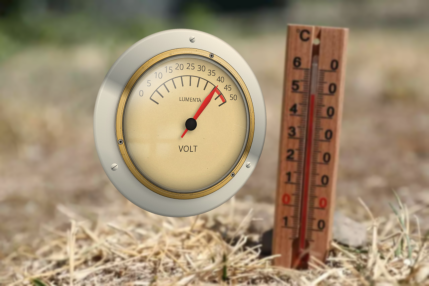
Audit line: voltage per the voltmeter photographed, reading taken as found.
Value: 40 V
